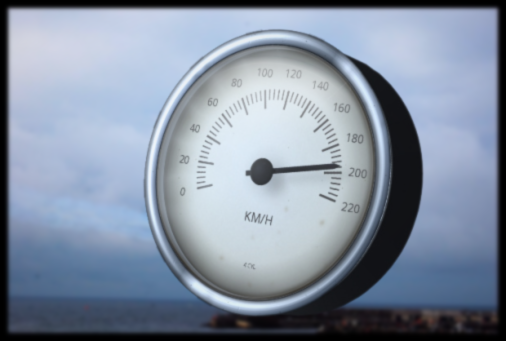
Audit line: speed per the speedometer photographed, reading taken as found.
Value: 196 km/h
